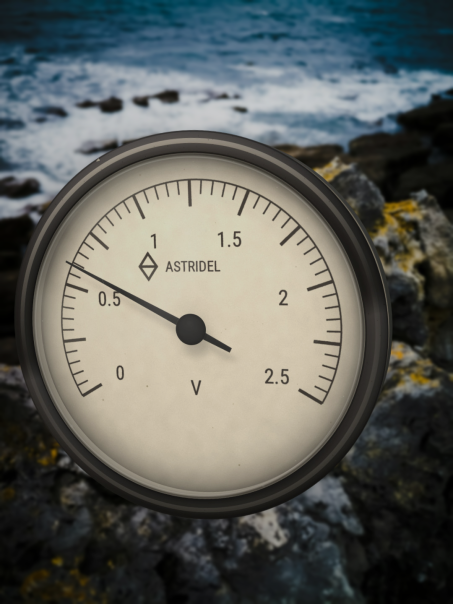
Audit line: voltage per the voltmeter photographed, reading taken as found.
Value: 0.6 V
